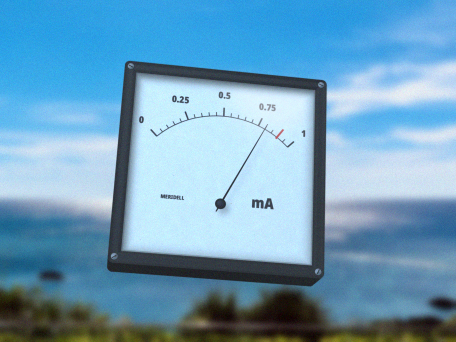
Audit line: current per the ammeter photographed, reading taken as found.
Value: 0.8 mA
